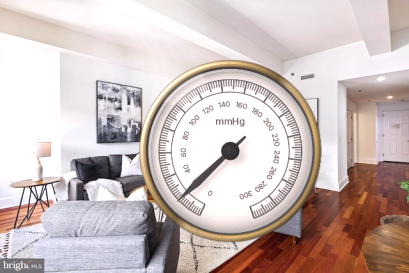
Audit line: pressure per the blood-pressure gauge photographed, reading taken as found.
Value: 20 mmHg
